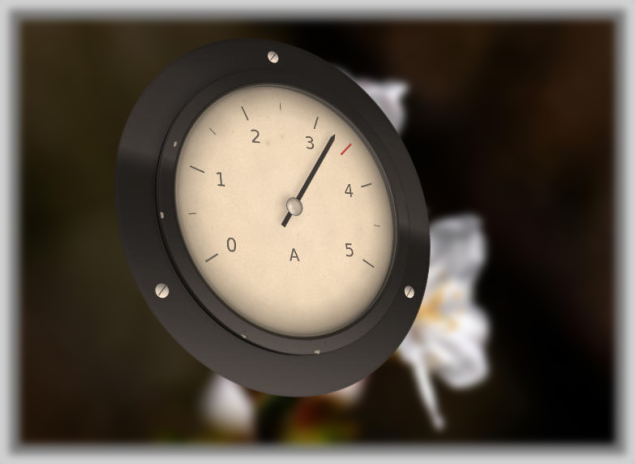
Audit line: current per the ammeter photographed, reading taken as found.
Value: 3.25 A
